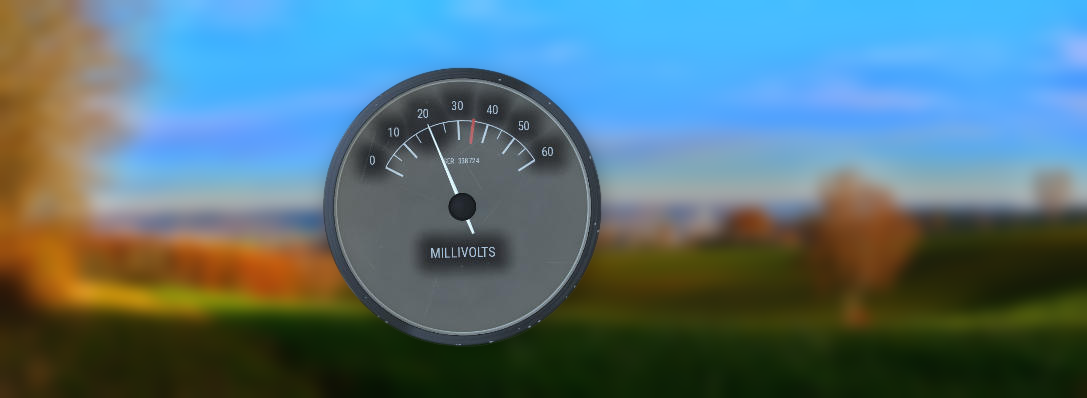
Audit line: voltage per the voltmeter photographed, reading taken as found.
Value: 20 mV
